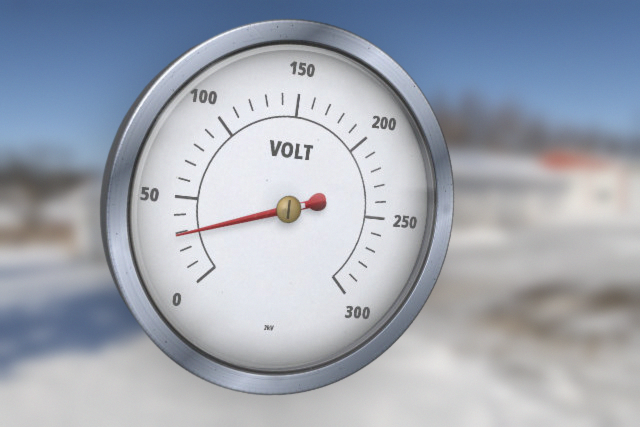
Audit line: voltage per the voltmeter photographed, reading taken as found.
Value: 30 V
